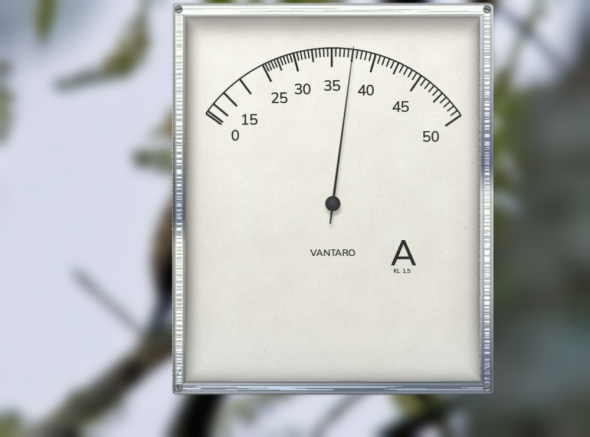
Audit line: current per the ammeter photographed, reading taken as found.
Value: 37.5 A
